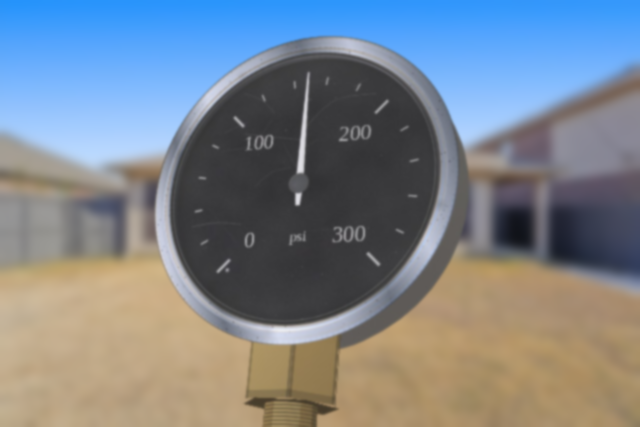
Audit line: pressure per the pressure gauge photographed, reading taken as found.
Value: 150 psi
